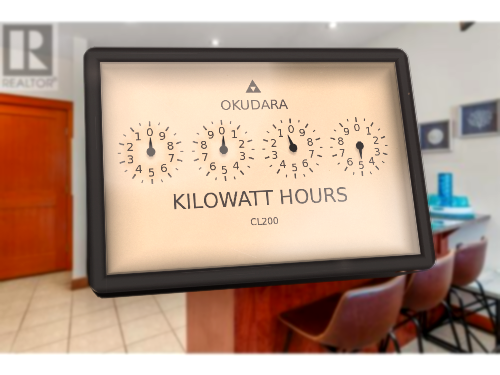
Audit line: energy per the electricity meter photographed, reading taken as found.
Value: 5 kWh
